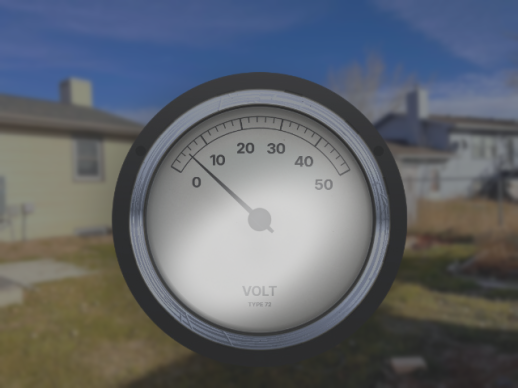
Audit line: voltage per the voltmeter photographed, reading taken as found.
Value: 5 V
